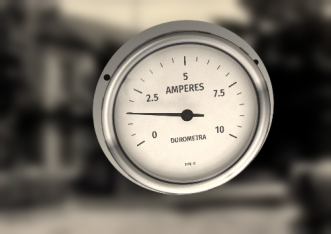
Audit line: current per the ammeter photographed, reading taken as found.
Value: 1.5 A
